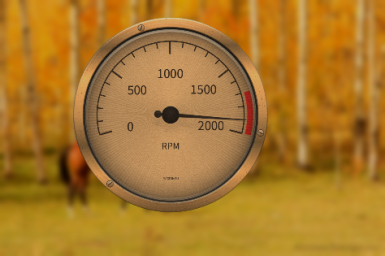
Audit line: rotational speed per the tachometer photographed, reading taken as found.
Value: 1900 rpm
